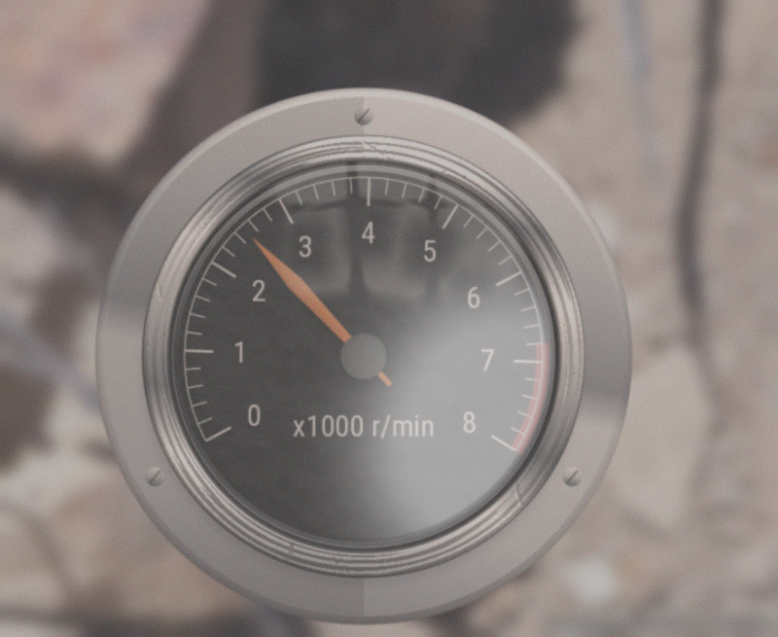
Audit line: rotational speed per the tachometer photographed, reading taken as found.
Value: 2500 rpm
